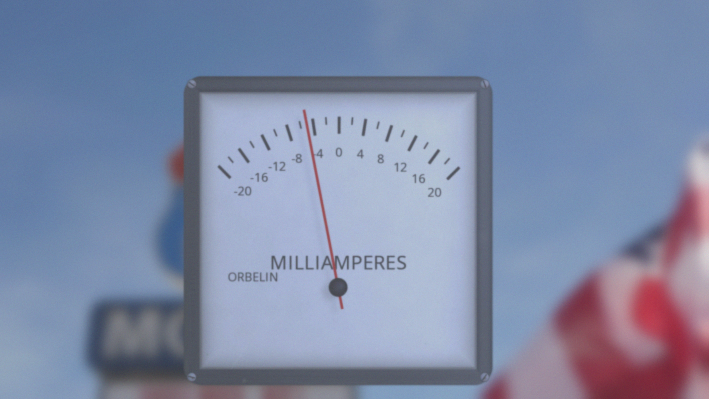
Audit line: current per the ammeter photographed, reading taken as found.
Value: -5 mA
